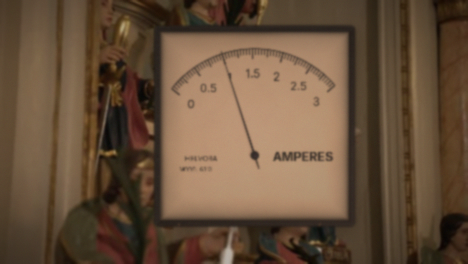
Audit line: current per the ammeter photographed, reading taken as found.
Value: 1 A
